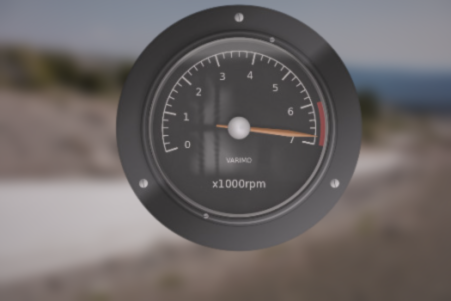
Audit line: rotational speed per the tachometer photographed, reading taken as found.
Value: 6800 rpm
